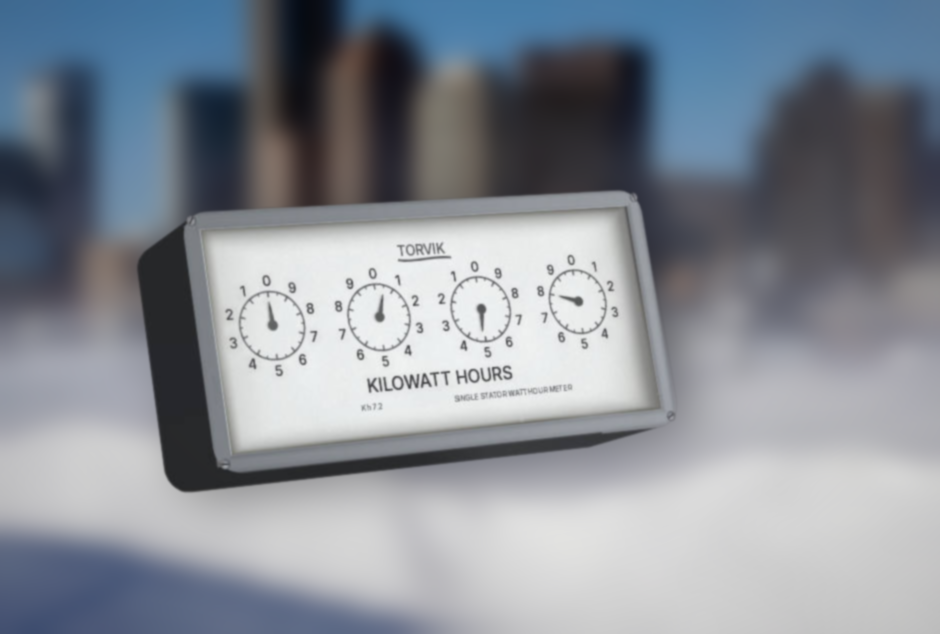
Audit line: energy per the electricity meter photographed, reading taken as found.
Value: 48 kWh
